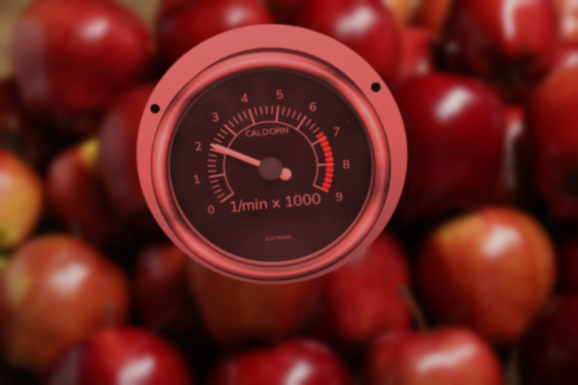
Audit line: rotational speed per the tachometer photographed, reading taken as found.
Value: 2200 rpm
